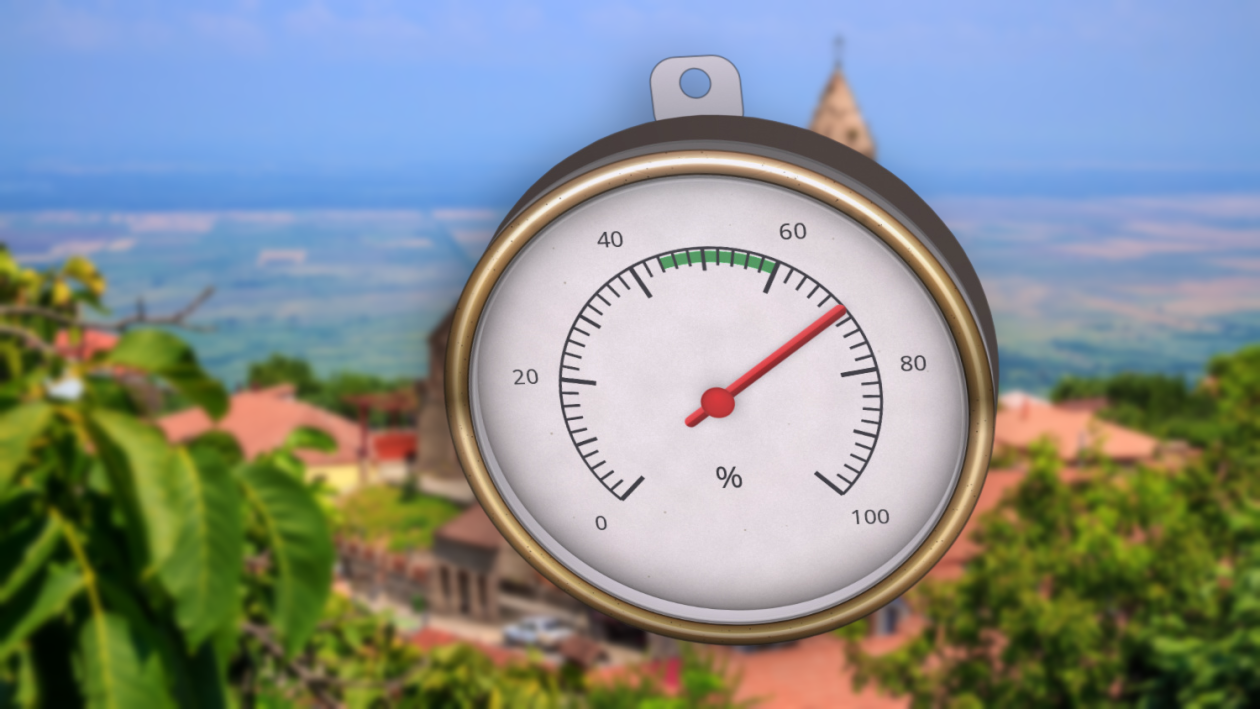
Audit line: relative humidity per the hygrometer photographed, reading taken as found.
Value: 70 %
